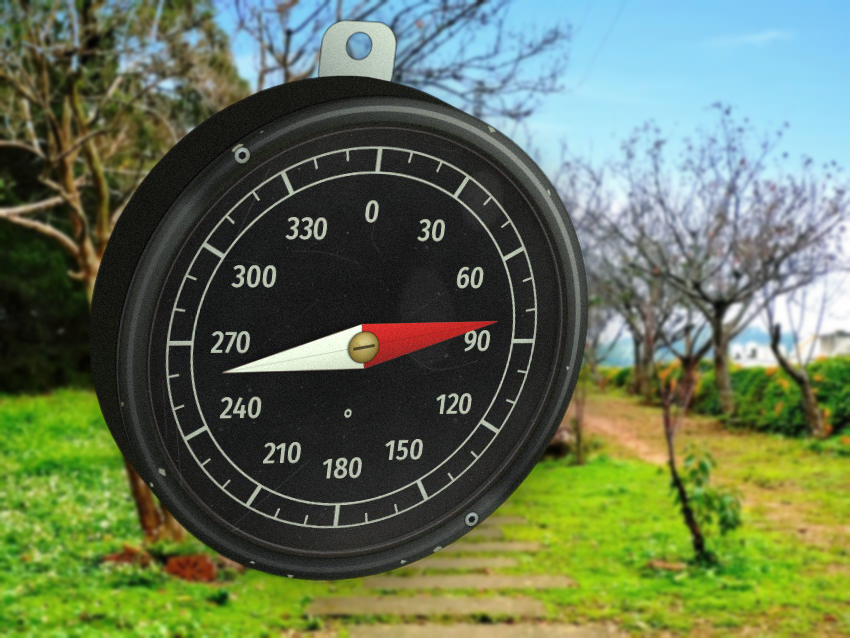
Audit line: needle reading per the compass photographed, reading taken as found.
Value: 80 °
